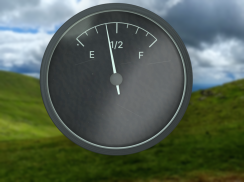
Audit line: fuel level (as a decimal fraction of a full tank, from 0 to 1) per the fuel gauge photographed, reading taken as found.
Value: 0.375
